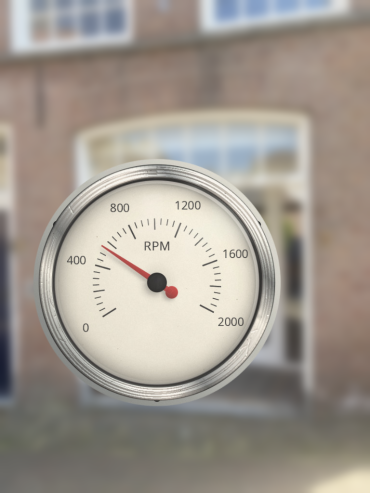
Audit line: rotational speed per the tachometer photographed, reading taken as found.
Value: 550 rpm
